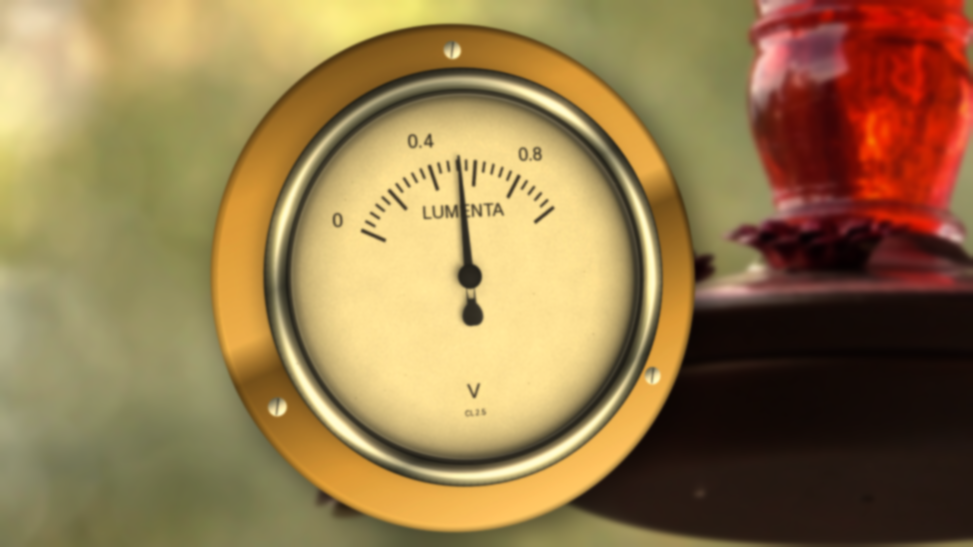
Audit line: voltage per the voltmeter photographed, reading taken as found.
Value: 0.52 V
